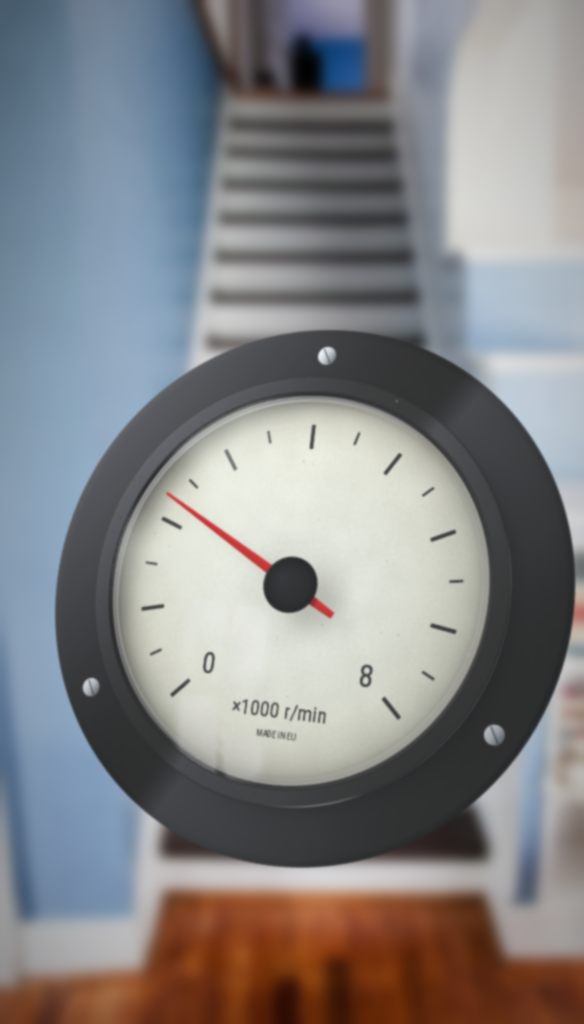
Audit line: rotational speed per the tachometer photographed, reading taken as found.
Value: 2250 rpm
